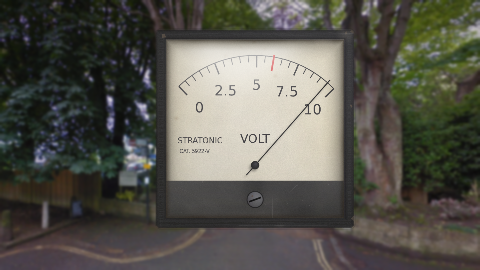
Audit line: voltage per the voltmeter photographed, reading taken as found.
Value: 9.5 V
